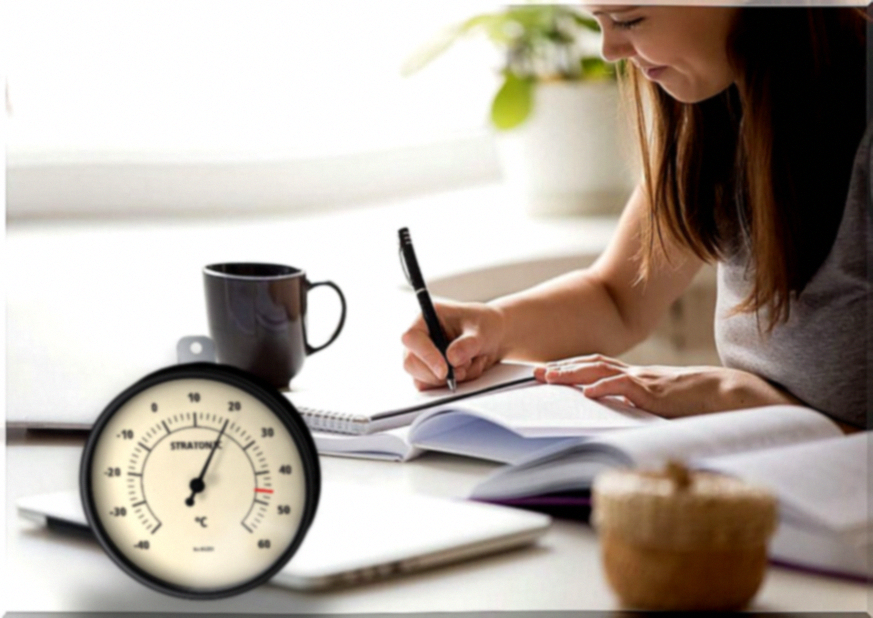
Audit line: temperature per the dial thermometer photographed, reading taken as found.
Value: 20 °C
